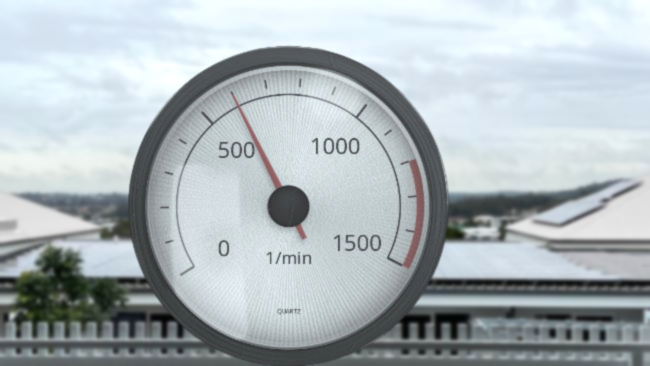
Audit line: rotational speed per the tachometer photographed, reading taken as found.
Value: 600 rpm
